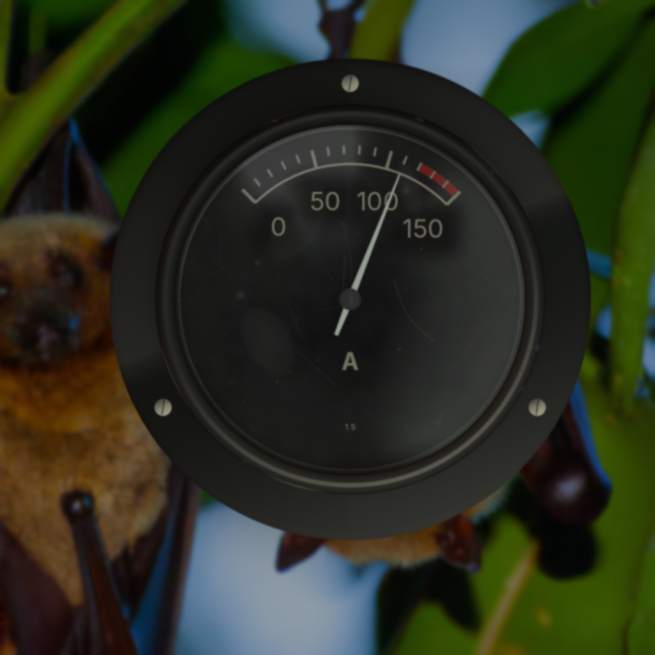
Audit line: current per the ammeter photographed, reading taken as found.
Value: 110 A
